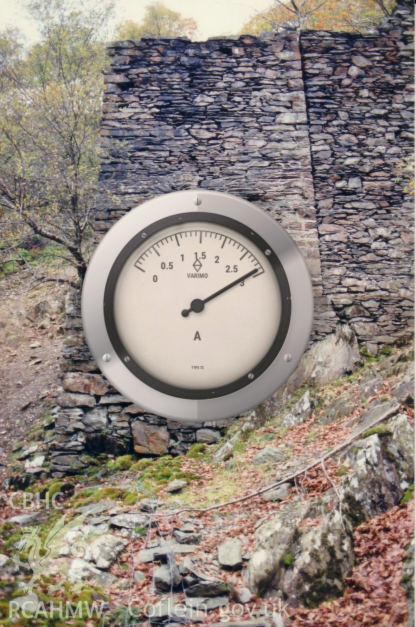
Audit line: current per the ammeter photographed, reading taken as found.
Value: 2.9 A
